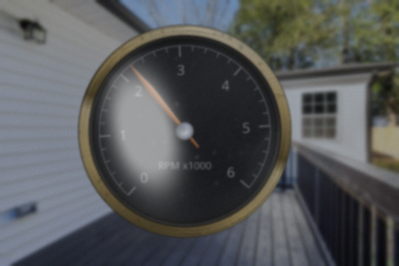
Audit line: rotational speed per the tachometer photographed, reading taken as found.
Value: 2200 rpm
